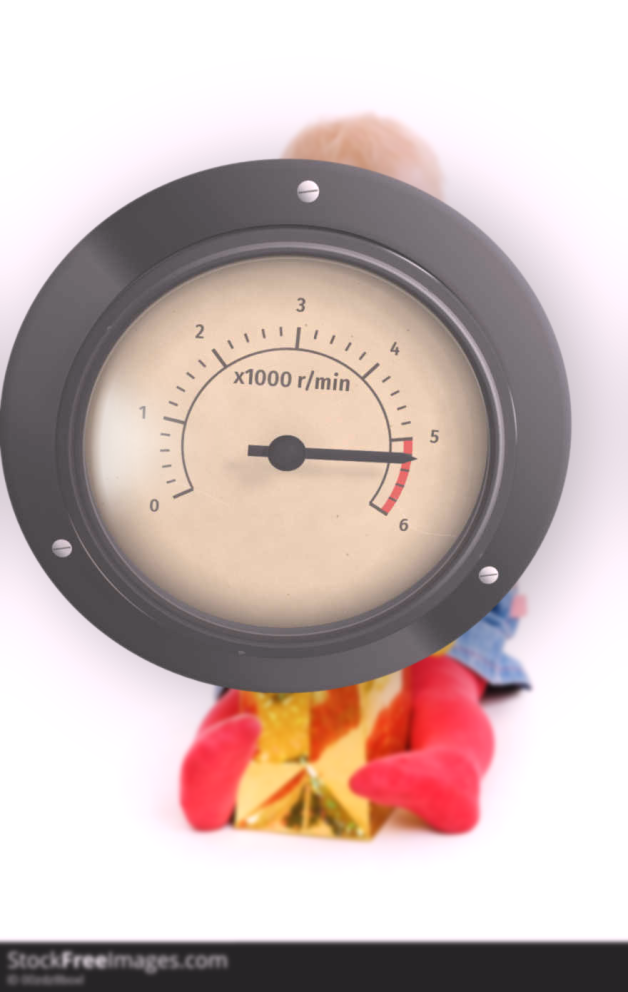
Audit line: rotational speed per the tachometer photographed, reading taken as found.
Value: 5200 rpm
